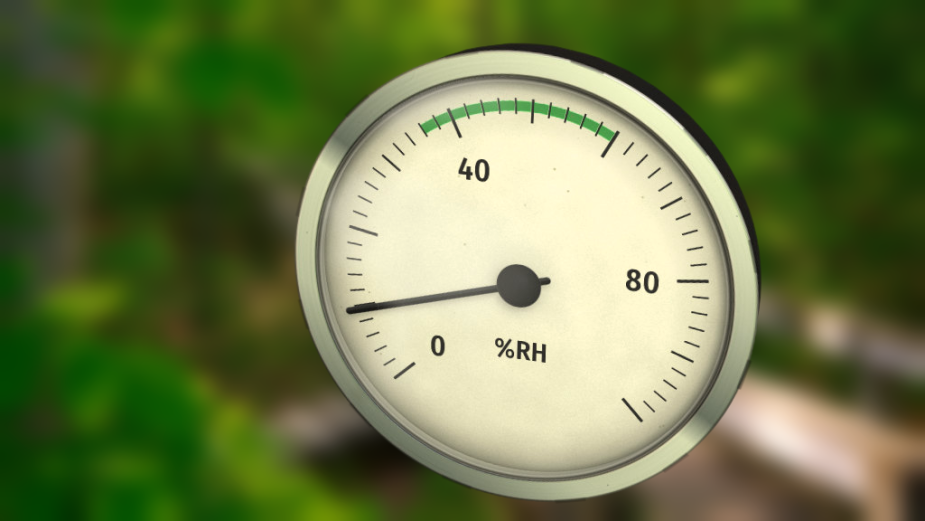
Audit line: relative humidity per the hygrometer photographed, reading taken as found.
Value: 10 %
